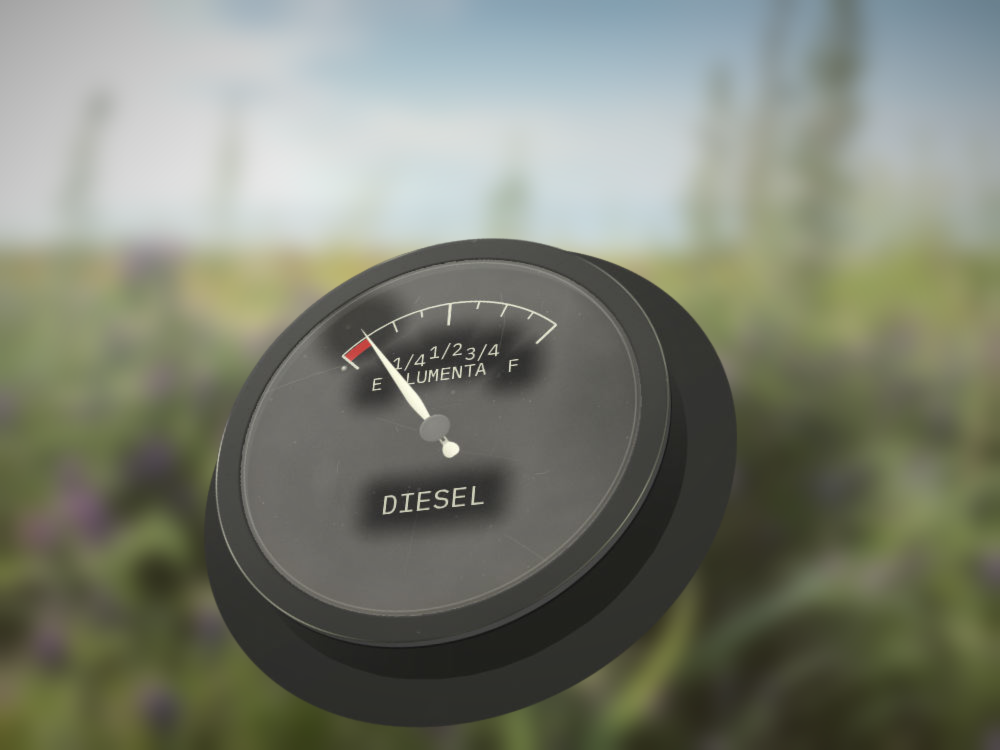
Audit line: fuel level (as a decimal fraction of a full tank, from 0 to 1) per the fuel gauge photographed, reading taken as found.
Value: 0.125
